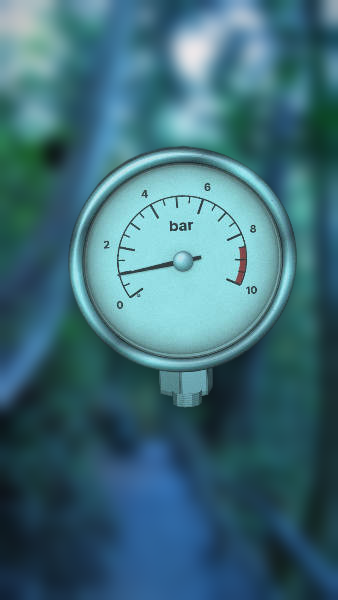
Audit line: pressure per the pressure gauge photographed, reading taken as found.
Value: 1 bar
